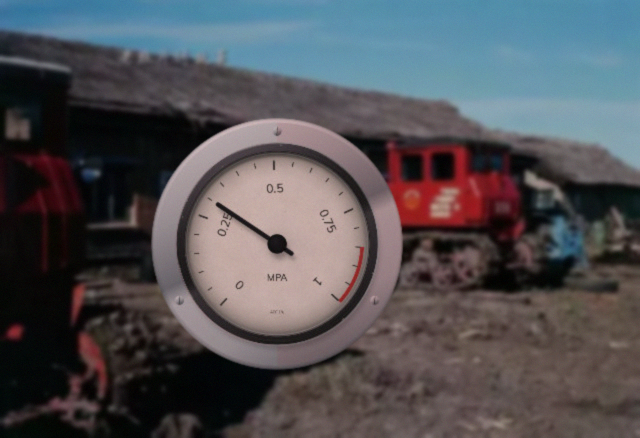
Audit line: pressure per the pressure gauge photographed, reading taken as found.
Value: 0.3 MPa
